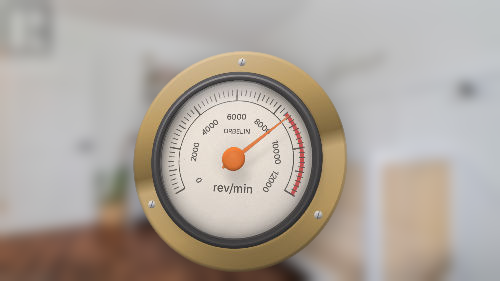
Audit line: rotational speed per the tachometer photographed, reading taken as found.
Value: 8600 rpm
